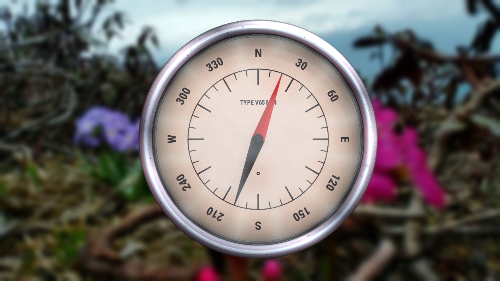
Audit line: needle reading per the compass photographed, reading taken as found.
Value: 20 °
